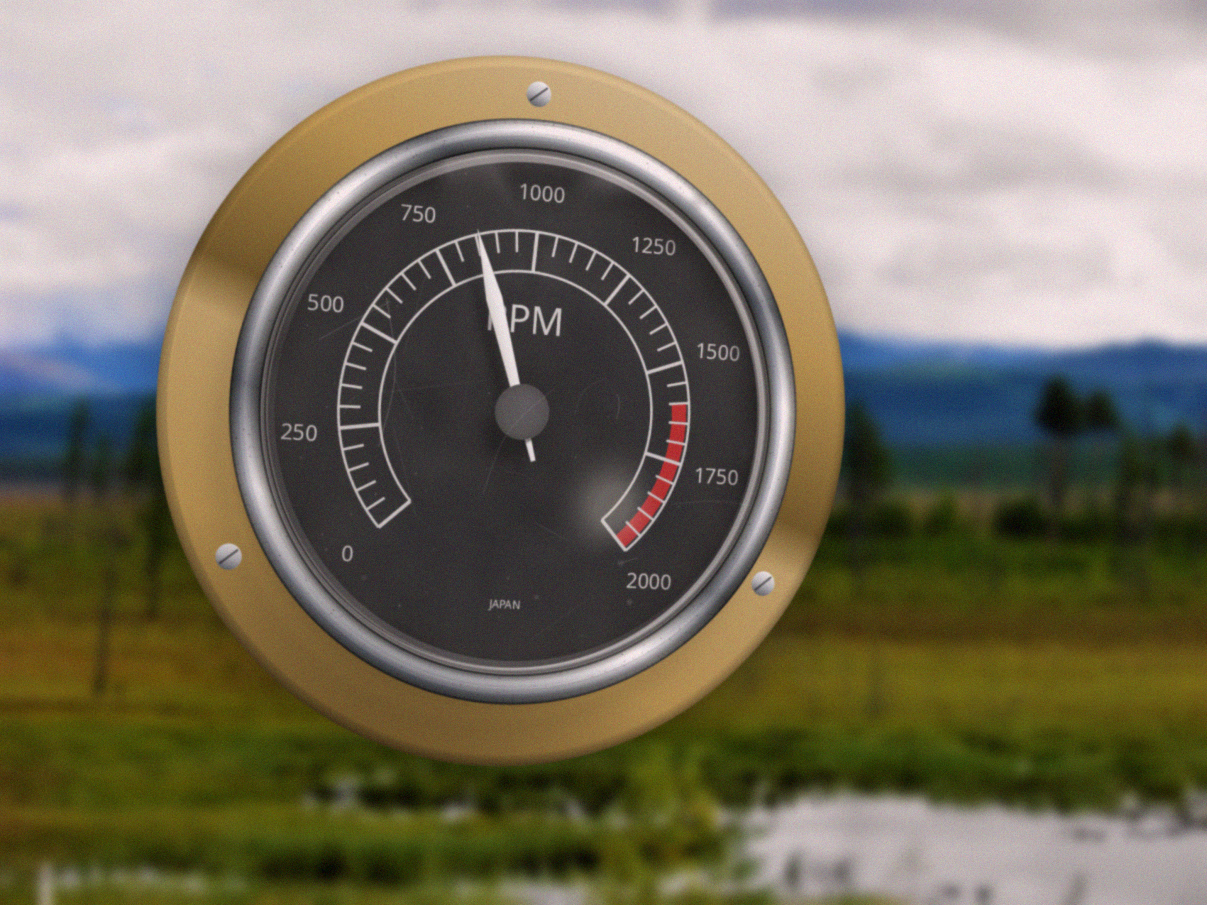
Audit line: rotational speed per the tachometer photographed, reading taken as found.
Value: 850 rpm
